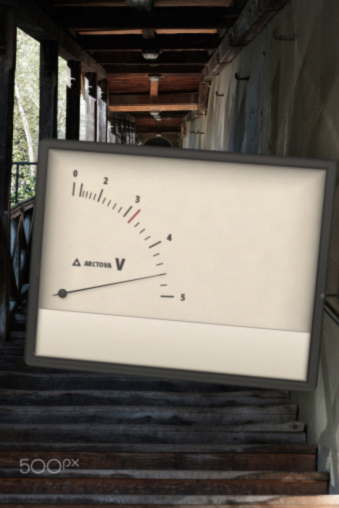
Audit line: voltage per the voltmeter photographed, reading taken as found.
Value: 4.6 V
